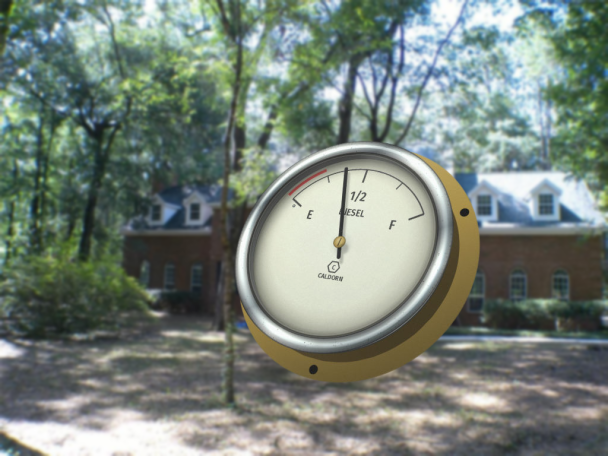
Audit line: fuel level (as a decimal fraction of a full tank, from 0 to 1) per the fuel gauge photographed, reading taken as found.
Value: 0.375
